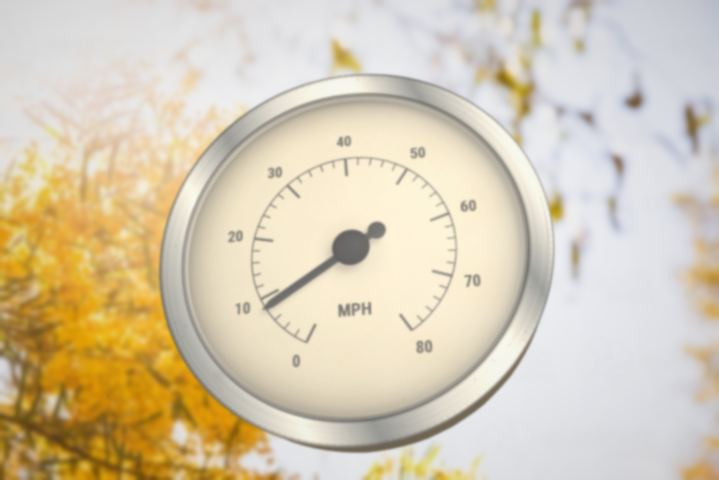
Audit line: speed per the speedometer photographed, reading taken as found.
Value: 8 mph
